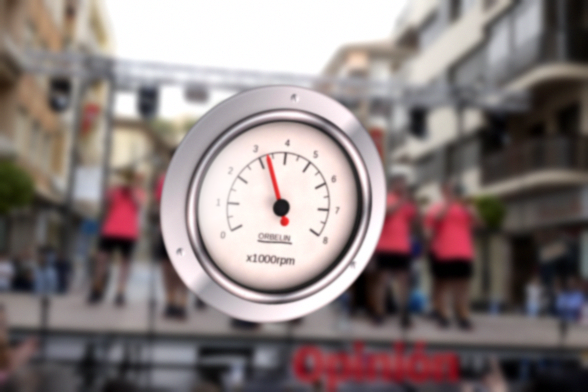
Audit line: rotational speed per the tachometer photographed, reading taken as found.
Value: 3250 rpm
